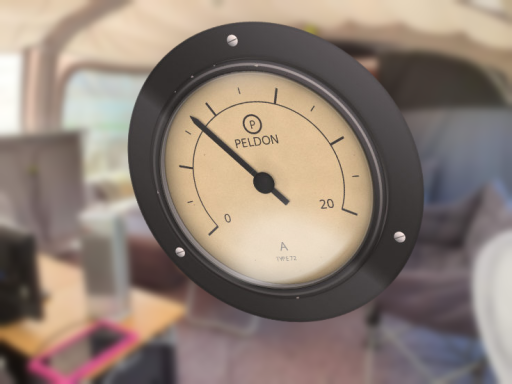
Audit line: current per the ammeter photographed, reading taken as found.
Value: 7 A
